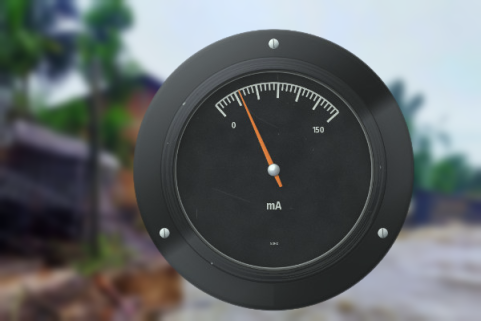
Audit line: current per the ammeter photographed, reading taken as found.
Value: 30 mA
